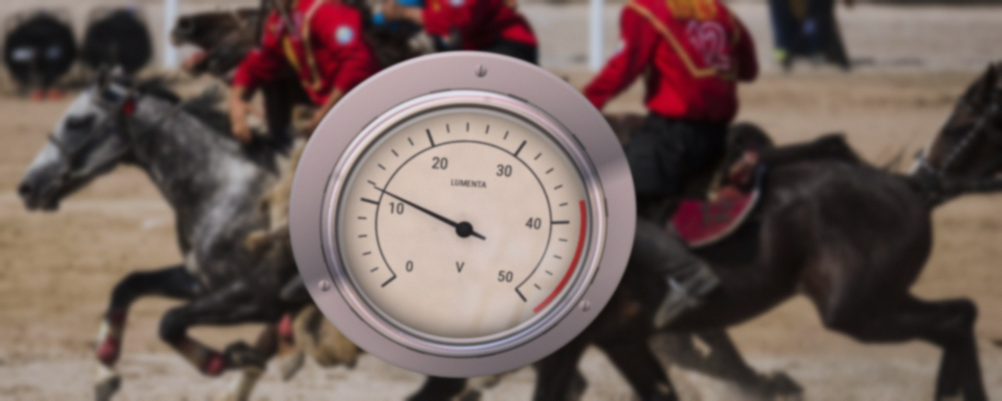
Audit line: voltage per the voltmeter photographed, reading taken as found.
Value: 12 V
